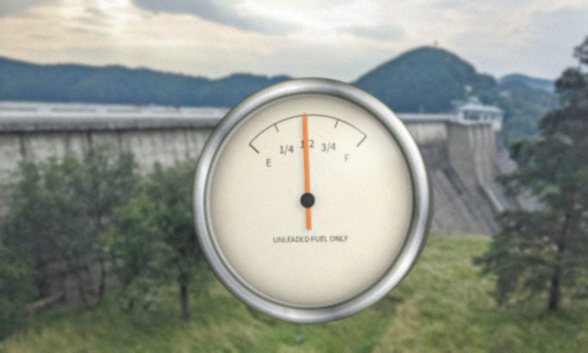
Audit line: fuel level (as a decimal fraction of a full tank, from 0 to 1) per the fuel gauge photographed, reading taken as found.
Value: 0.5
